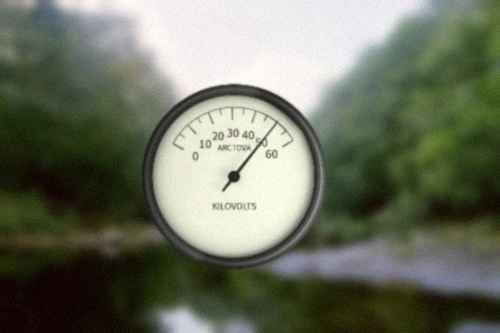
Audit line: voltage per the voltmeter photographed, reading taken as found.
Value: 50 kV
